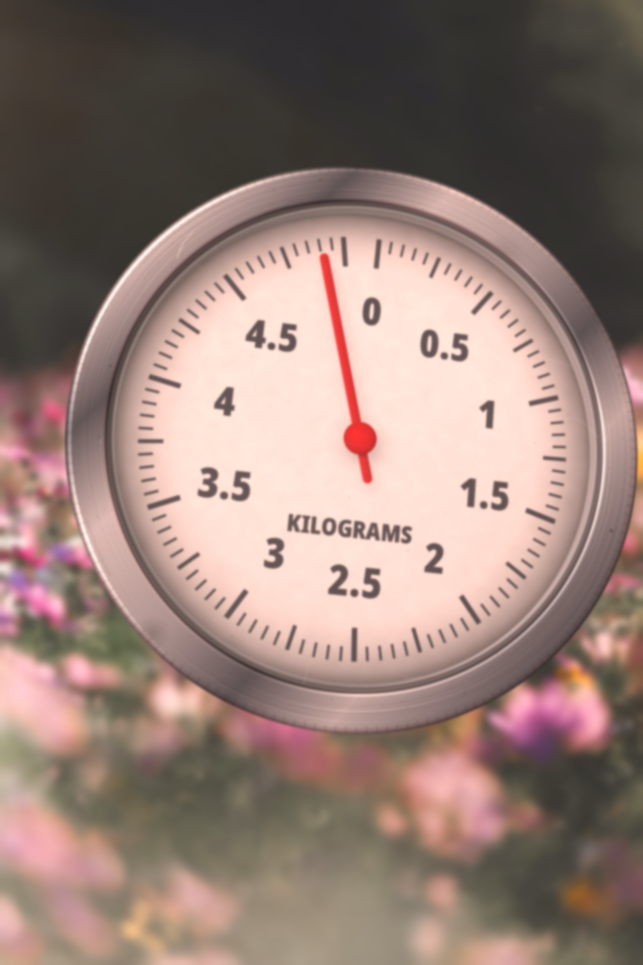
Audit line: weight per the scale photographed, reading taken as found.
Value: 4.9 kg
